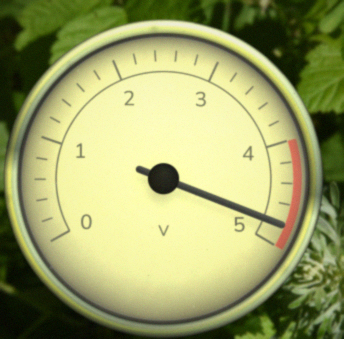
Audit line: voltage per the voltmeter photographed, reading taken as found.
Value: 4.8 V
